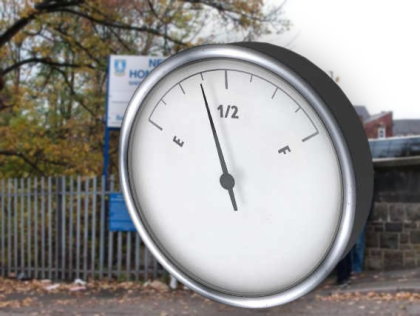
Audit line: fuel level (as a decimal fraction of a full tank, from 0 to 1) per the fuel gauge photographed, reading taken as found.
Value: 0.375
